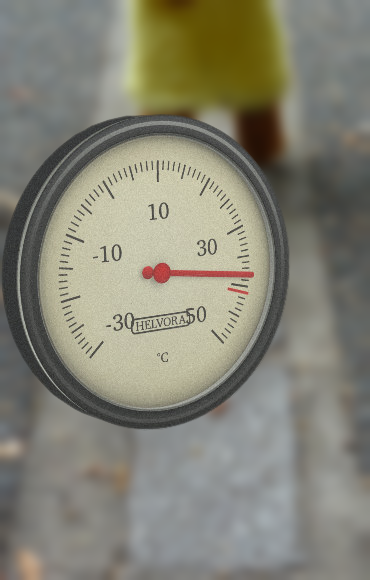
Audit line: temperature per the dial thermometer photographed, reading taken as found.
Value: 38 °C
